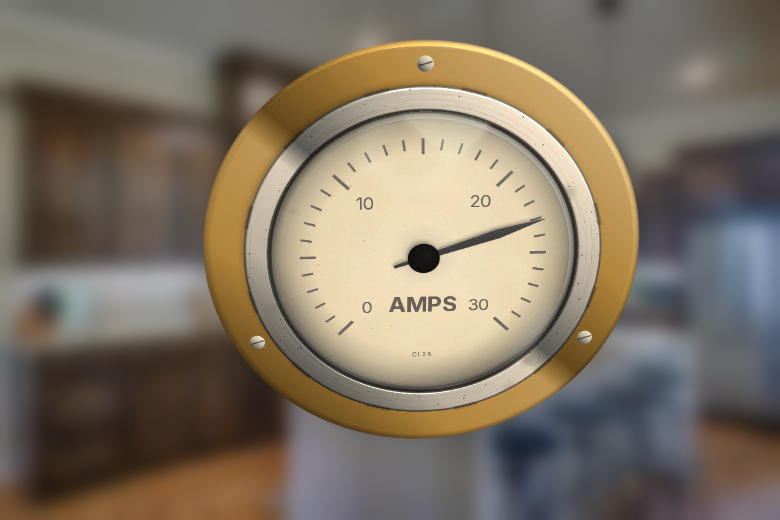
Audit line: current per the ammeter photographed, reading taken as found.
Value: 23 A
